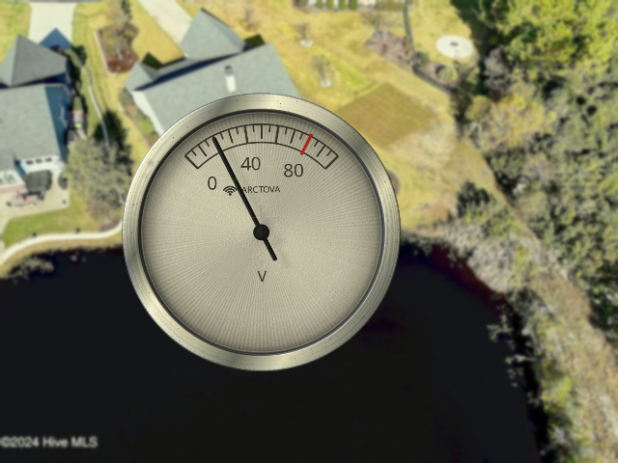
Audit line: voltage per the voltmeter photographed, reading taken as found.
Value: 20 V
